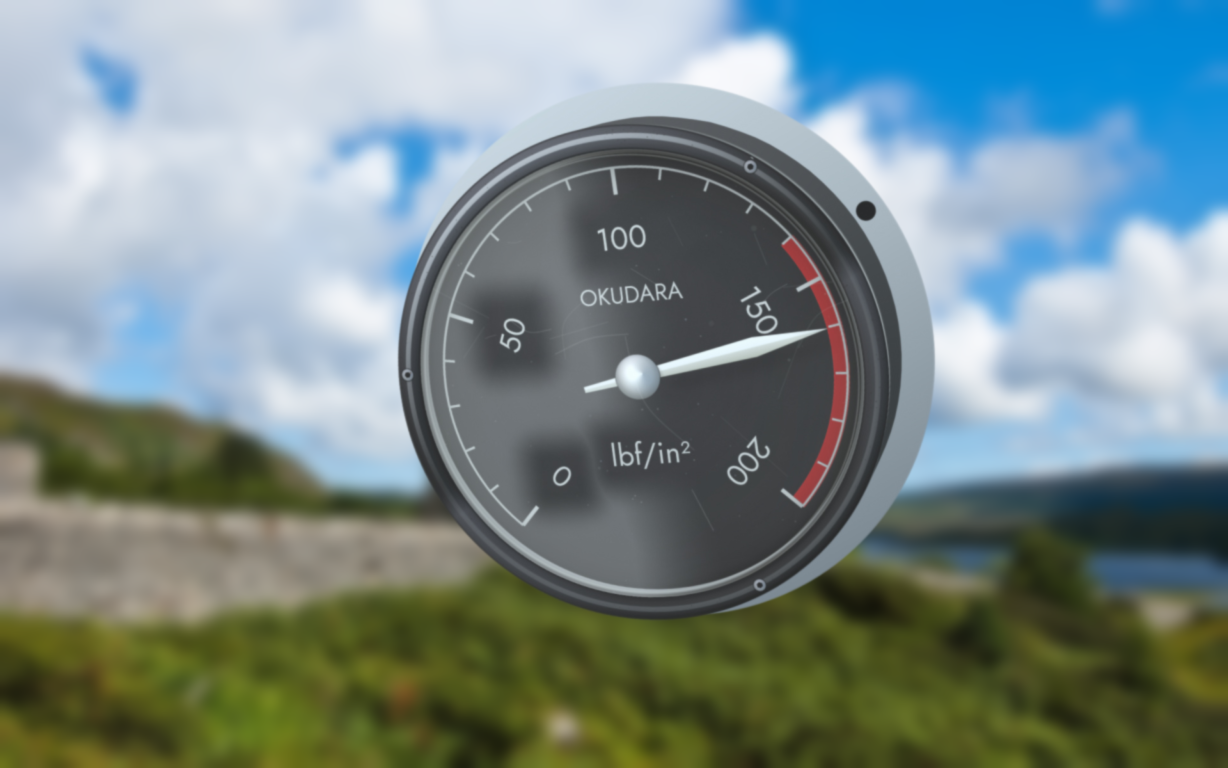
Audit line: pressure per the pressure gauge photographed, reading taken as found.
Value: 160 psi
